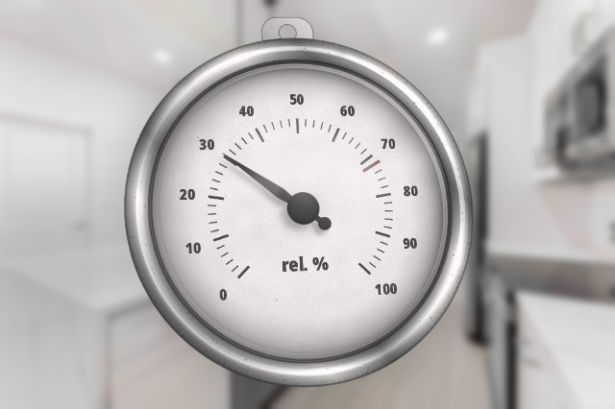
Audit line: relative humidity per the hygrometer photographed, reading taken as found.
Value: 30 %
